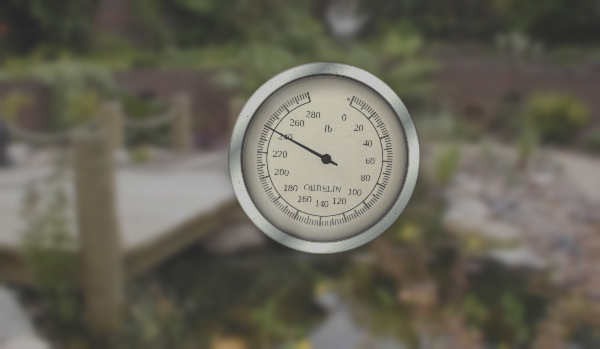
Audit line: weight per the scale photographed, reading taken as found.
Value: 240 lb
